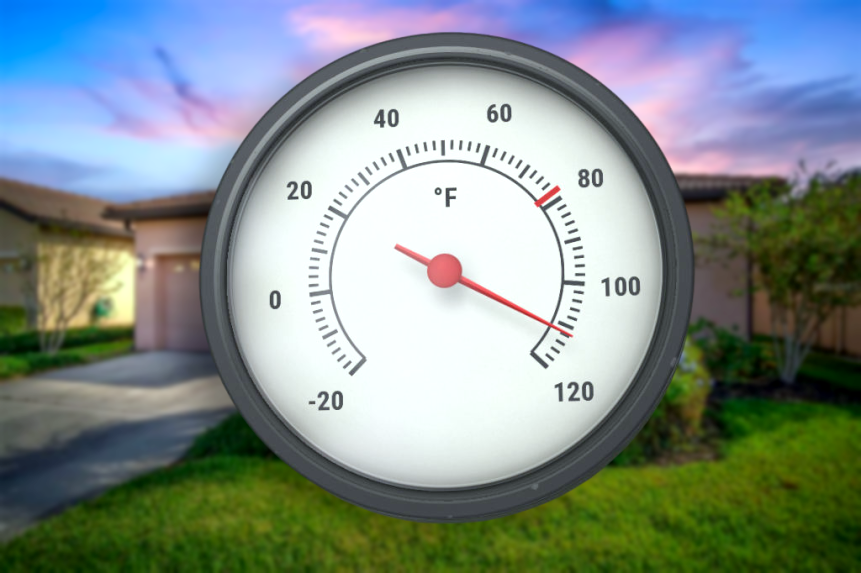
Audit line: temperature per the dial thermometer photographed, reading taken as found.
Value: 112 °F
